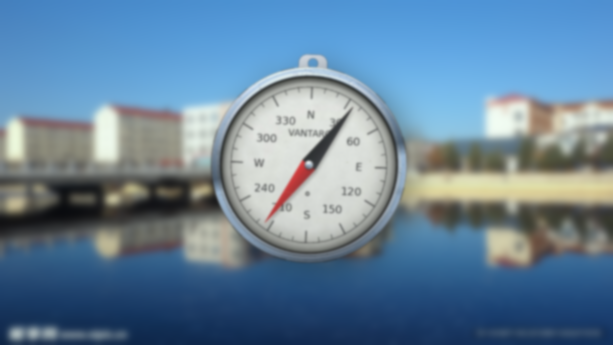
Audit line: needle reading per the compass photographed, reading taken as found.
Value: 215 °
